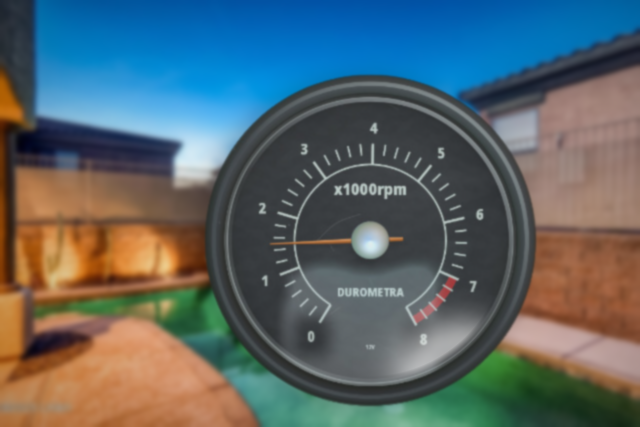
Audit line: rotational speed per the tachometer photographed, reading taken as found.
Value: 1500 rpm
